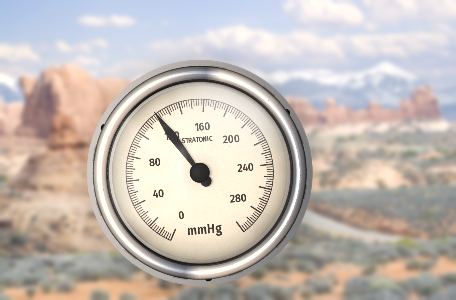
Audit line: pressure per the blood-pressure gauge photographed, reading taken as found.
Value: 120 mmHg
